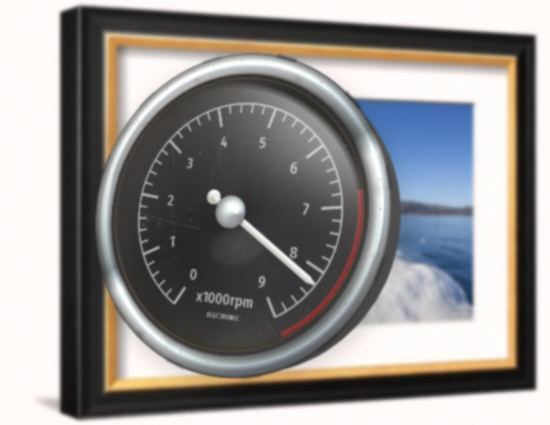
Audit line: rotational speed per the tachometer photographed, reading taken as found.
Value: 8200 rpm
